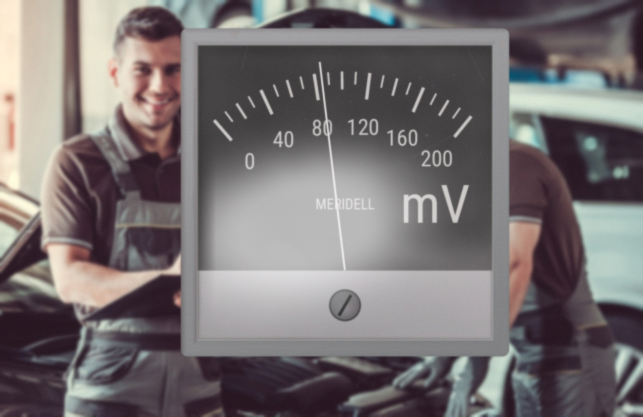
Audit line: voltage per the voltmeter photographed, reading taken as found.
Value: 85 mV
